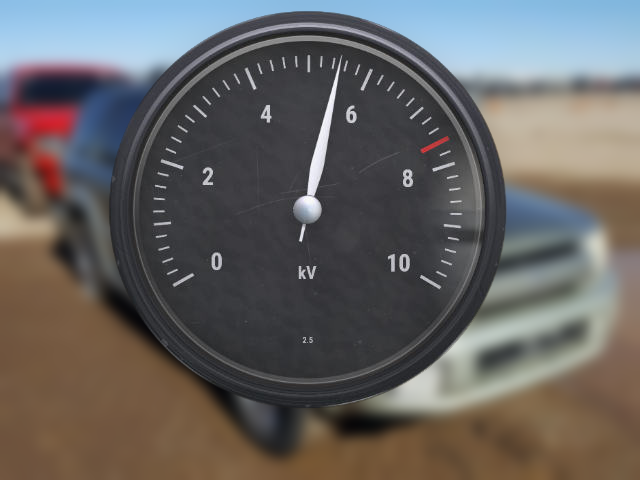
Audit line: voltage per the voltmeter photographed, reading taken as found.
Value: 5.5 kV
